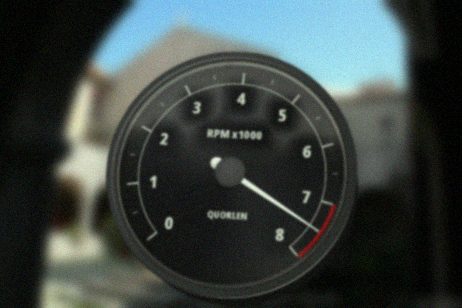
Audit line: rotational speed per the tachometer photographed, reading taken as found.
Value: 7500 rpm
